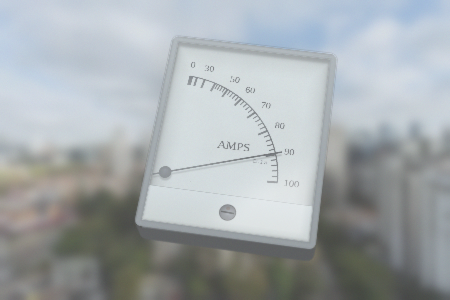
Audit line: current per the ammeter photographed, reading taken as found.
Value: 90 A
